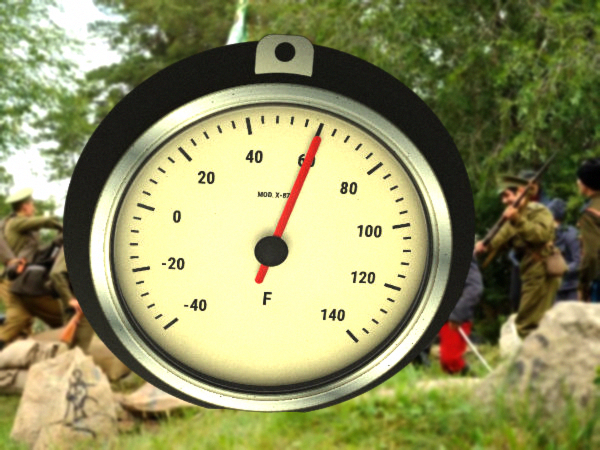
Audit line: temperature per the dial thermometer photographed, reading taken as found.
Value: 60 °F
